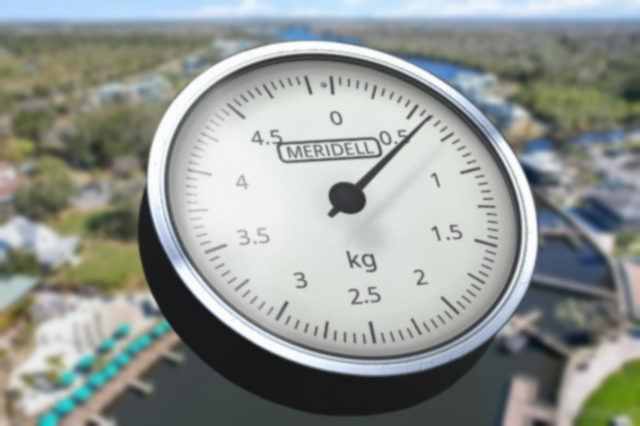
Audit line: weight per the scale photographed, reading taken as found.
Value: 0.6 kg
